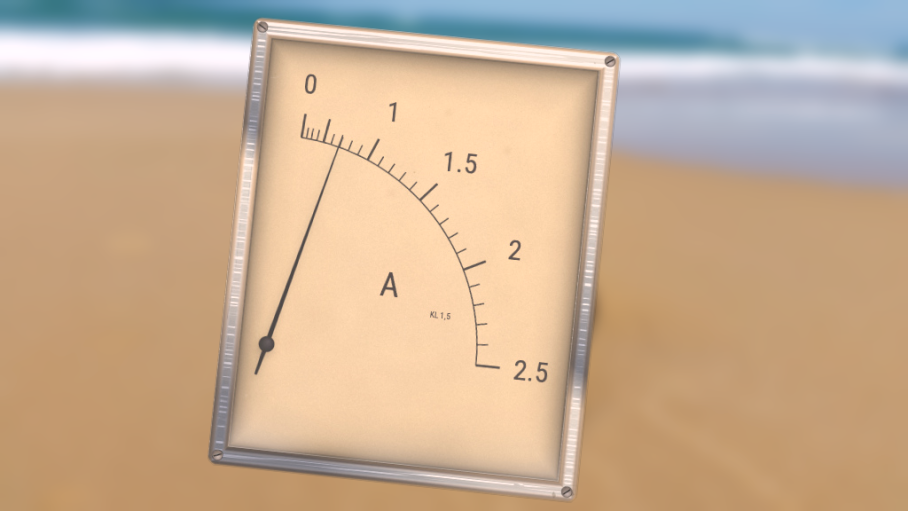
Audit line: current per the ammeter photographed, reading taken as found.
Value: 0.7 A
